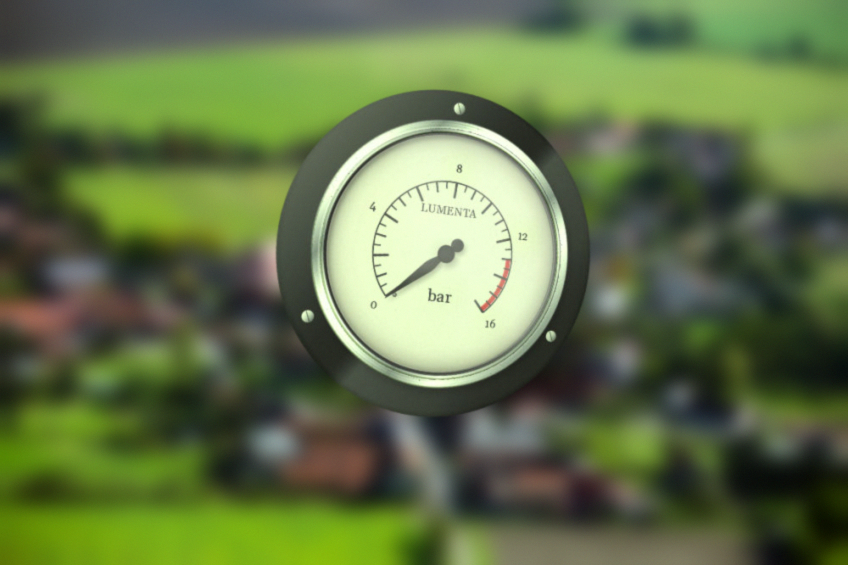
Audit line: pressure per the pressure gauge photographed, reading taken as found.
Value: 0 bar
